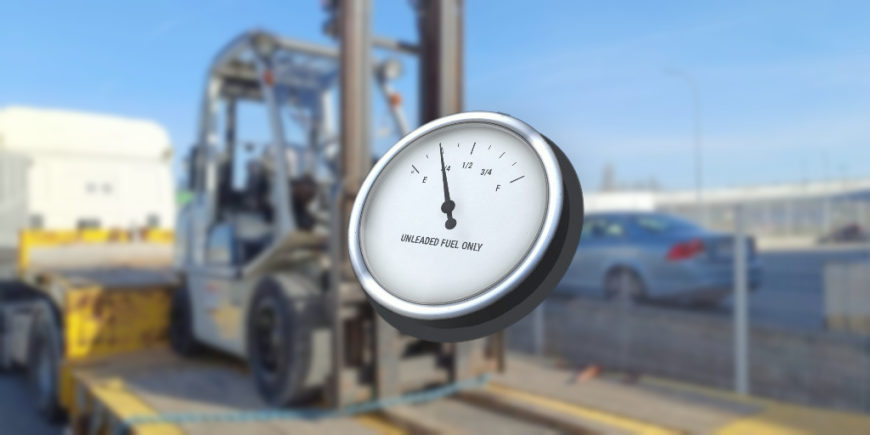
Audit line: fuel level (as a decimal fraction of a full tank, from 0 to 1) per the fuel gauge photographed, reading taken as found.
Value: 0.25
